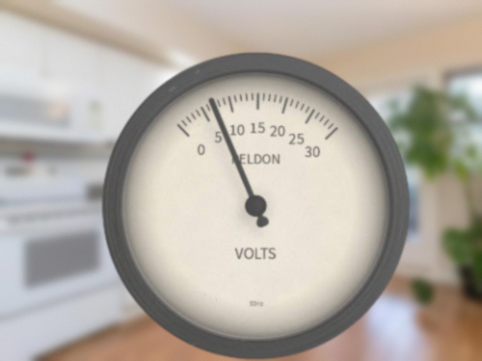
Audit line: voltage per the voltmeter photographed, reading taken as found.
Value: 7 V
